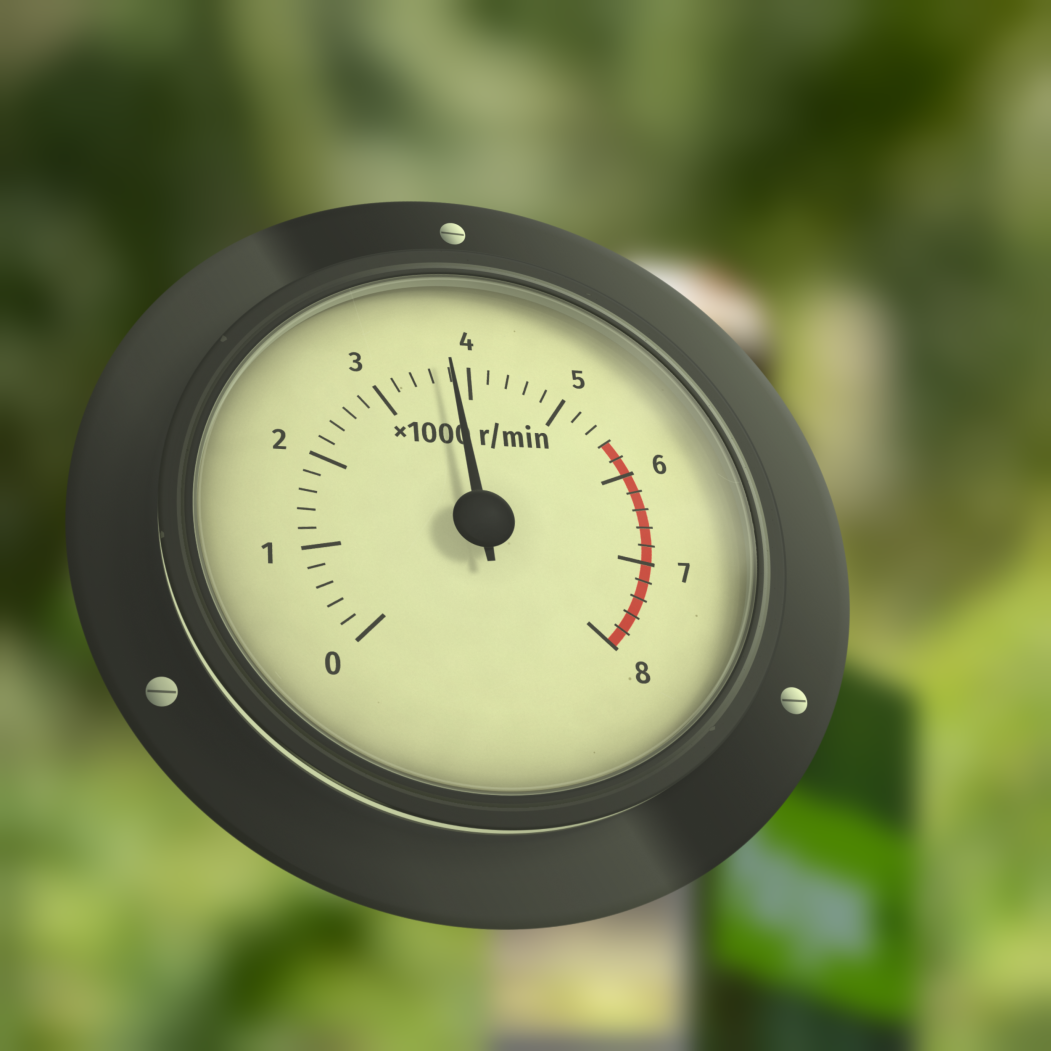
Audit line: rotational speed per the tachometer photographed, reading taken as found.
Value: 3800 rpm
